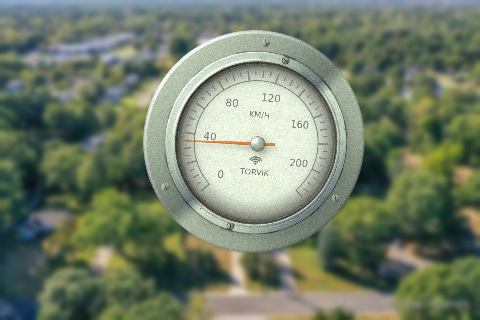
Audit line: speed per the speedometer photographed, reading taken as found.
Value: 35 km/h
